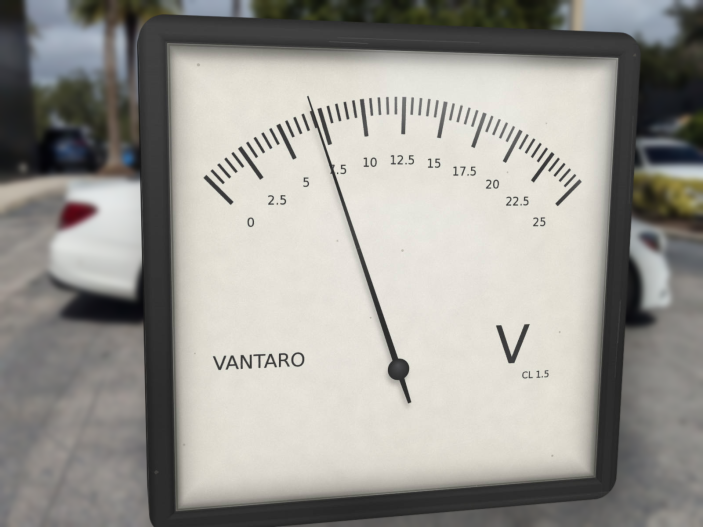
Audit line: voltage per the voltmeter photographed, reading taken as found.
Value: 7 V
